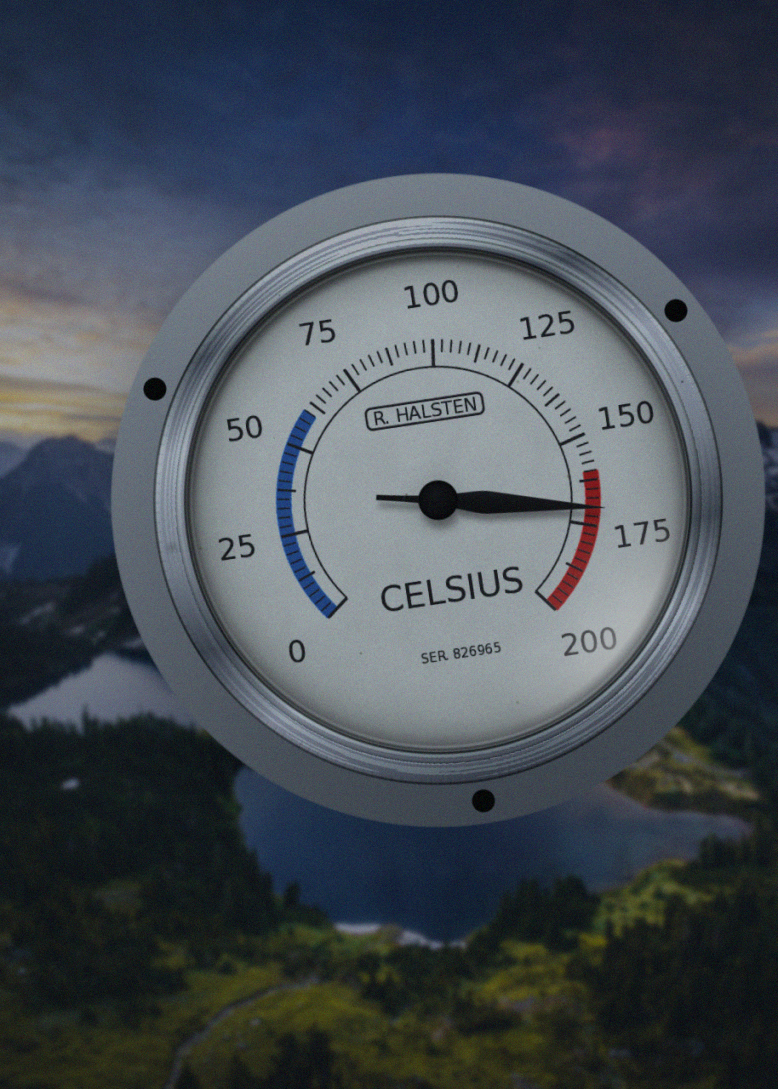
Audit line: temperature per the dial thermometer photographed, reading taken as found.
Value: 170 °C
